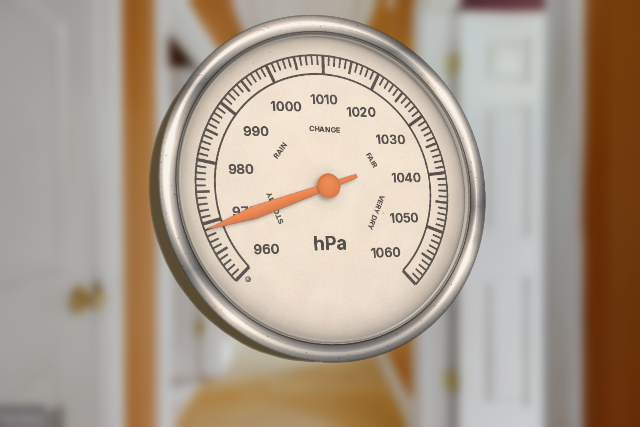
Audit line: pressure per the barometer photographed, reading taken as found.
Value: 969 hPa
